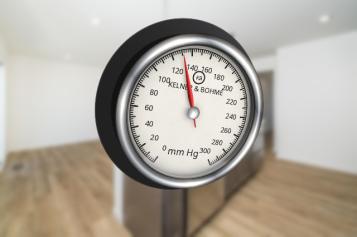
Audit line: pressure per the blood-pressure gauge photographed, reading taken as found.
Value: 130 mmHg
